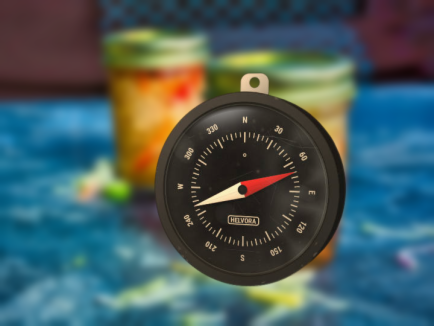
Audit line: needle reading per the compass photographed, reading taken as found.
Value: 70 °
